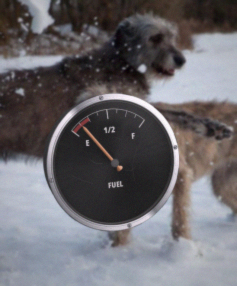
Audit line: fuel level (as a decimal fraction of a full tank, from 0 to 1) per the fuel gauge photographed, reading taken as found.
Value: 0.125
